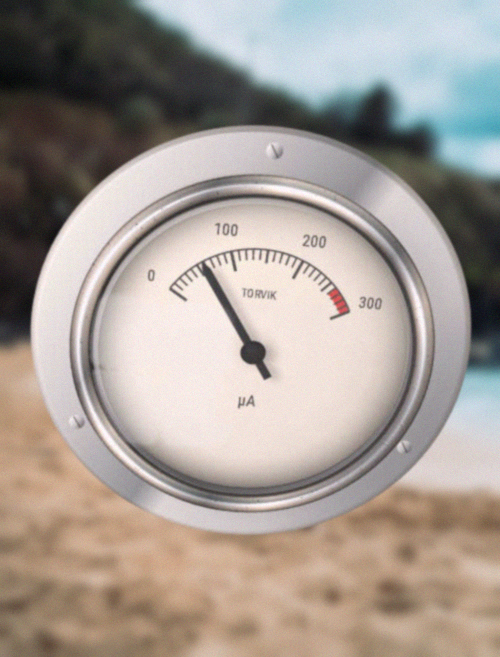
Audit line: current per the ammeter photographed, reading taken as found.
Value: 60 µA
